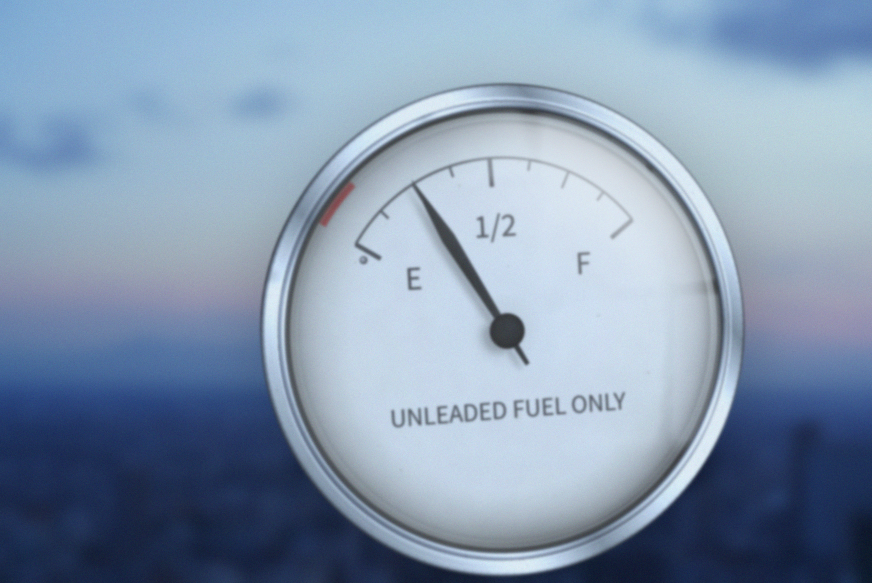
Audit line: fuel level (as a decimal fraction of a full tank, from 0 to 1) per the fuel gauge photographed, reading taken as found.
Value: 0.25
